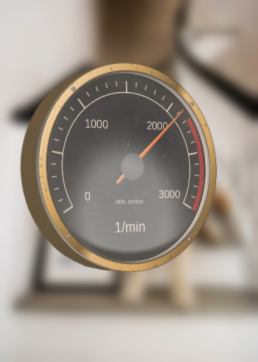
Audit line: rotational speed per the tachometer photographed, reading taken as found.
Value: 2100 rpm
